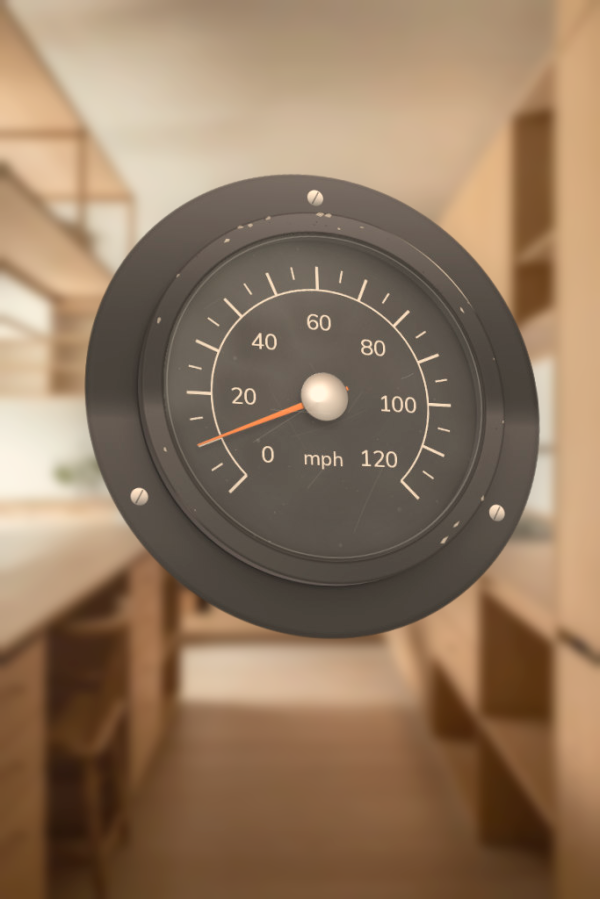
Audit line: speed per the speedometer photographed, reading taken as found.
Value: 10 mph
